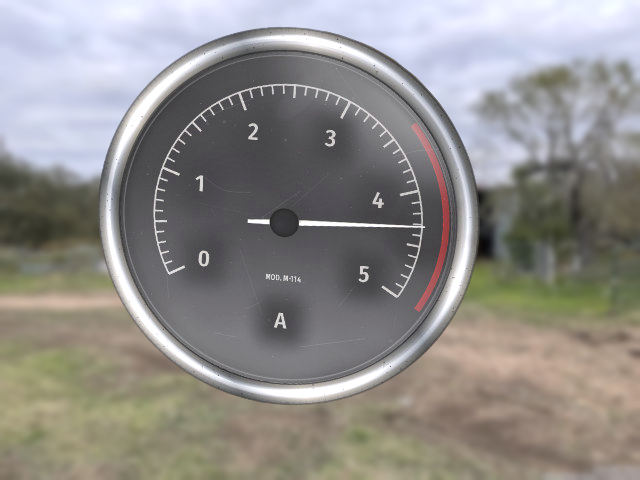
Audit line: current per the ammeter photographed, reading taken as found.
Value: 4.3 A
